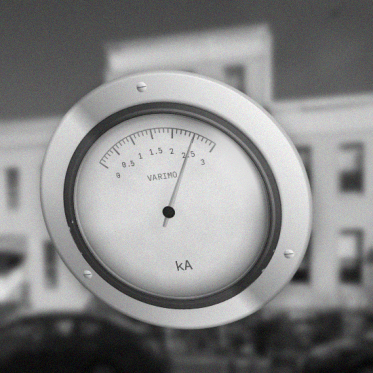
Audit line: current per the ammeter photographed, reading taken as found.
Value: 2.5 kA
